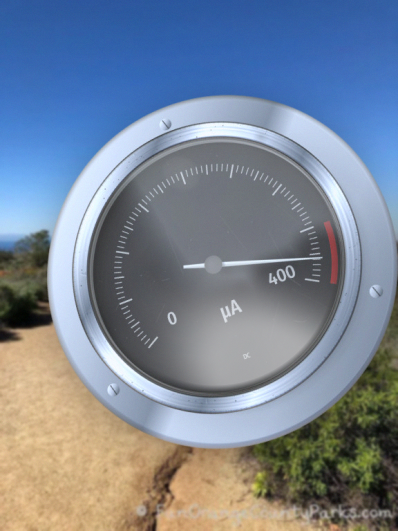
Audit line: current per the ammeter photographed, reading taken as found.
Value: 380 µA
